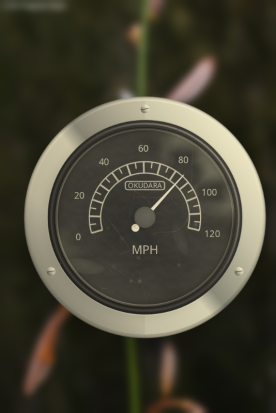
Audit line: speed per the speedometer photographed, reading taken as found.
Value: 85 mph
